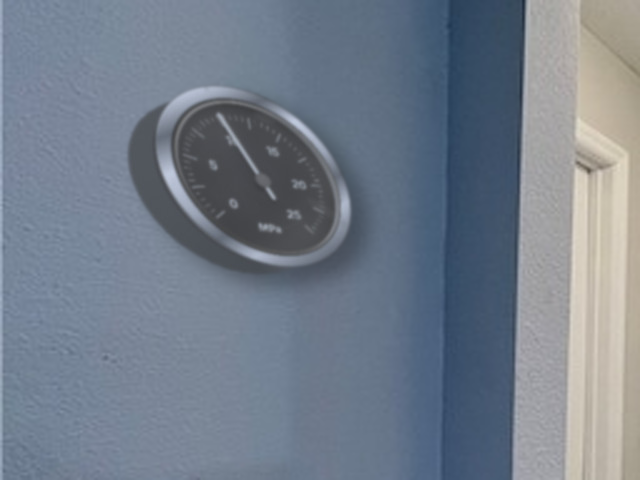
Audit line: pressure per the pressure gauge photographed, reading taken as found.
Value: 10 MPa
